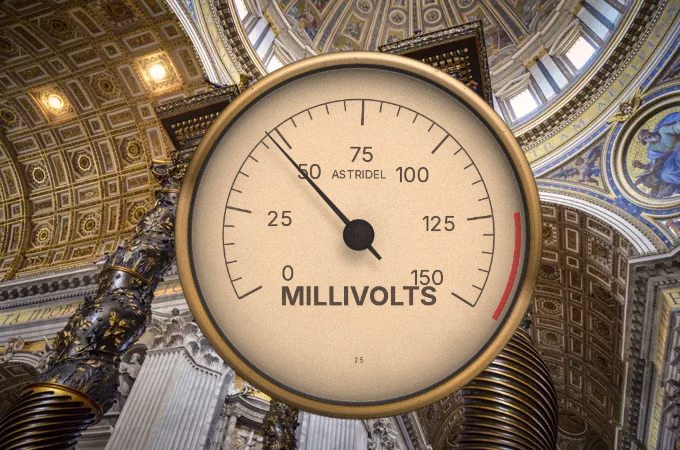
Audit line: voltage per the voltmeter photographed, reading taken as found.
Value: 47.5 mV
